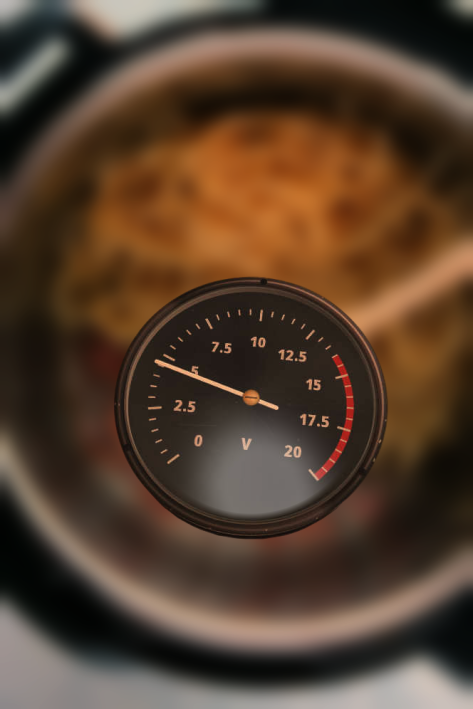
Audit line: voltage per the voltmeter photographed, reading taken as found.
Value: 4.5 V
